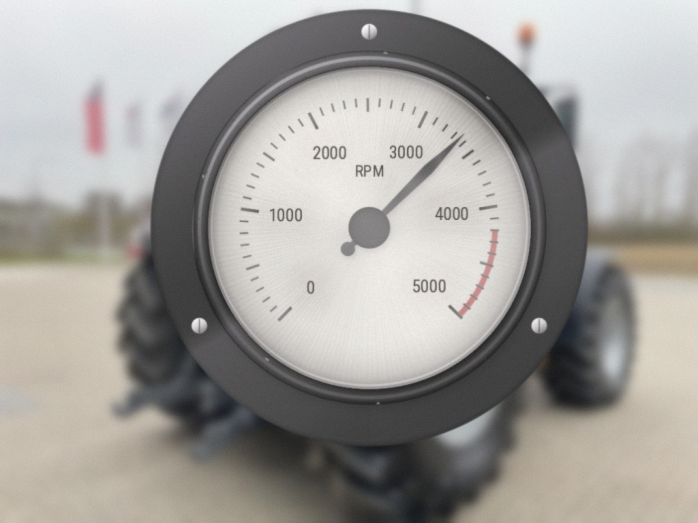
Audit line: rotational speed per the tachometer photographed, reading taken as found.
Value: 3350 rpm
